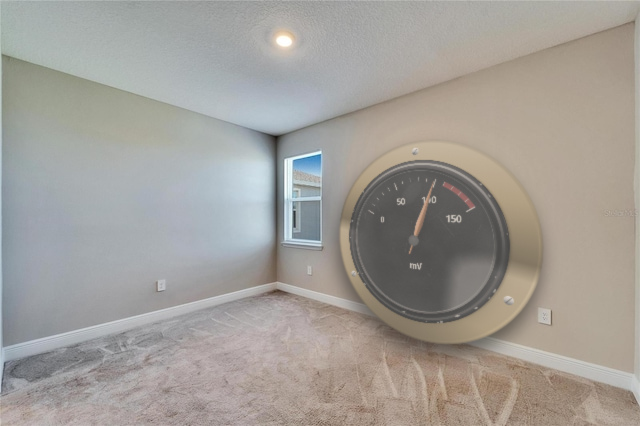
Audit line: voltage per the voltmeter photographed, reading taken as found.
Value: 100 mV
